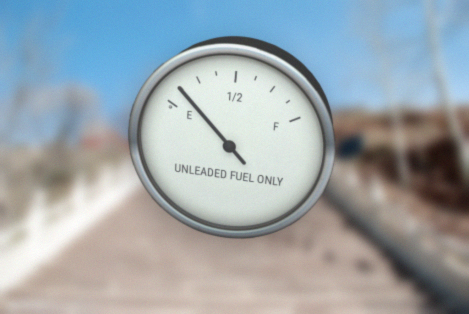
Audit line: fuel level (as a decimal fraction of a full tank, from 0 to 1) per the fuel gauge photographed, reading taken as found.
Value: 0.125
